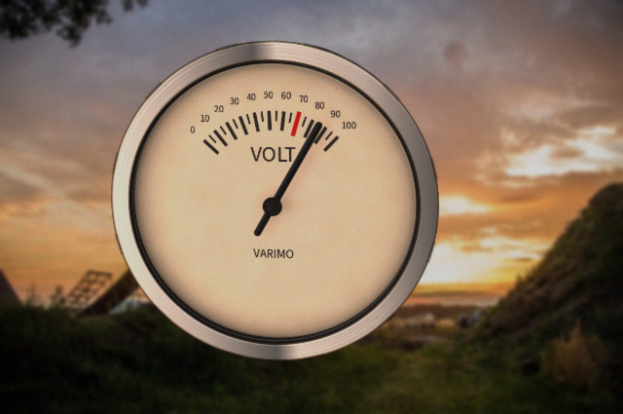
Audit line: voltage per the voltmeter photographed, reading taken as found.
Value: 85 V
